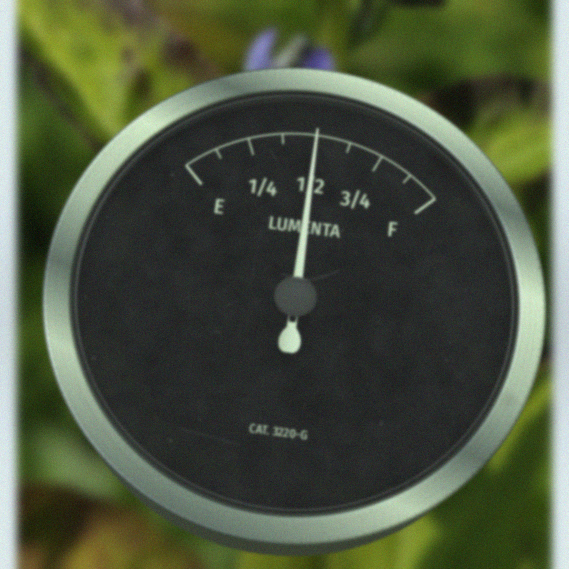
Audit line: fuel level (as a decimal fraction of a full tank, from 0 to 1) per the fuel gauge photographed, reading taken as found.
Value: 0.5
